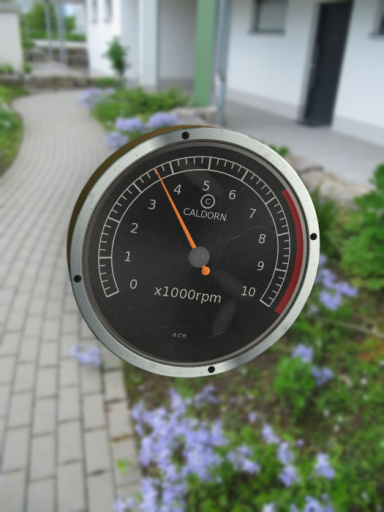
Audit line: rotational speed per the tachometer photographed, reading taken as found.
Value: 3600 rpm
